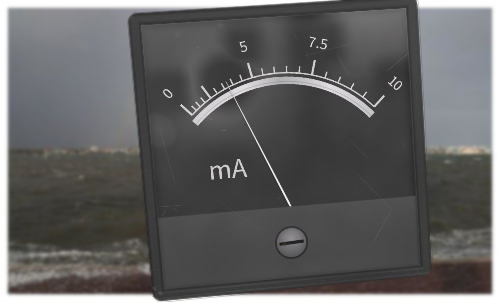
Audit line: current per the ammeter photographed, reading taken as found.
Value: 3.75 mA
